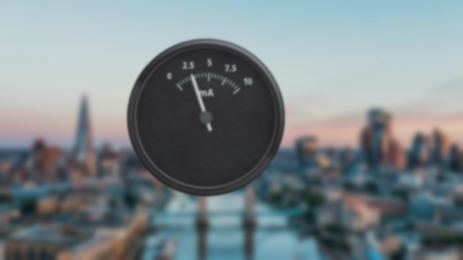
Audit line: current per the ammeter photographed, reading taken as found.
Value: 2.5 mA
